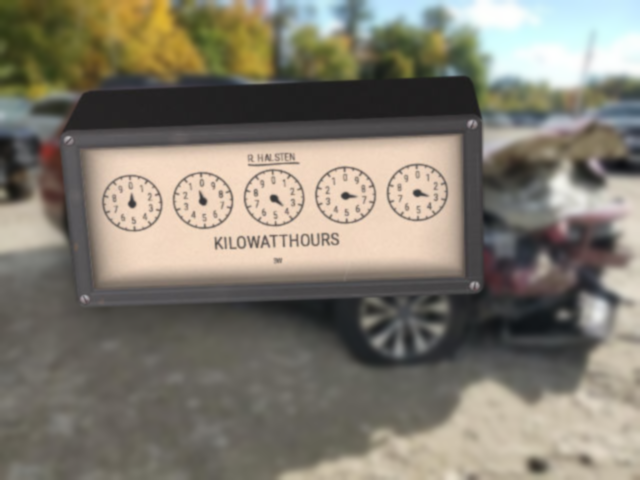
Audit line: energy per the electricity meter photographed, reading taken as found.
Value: 373 kWh
